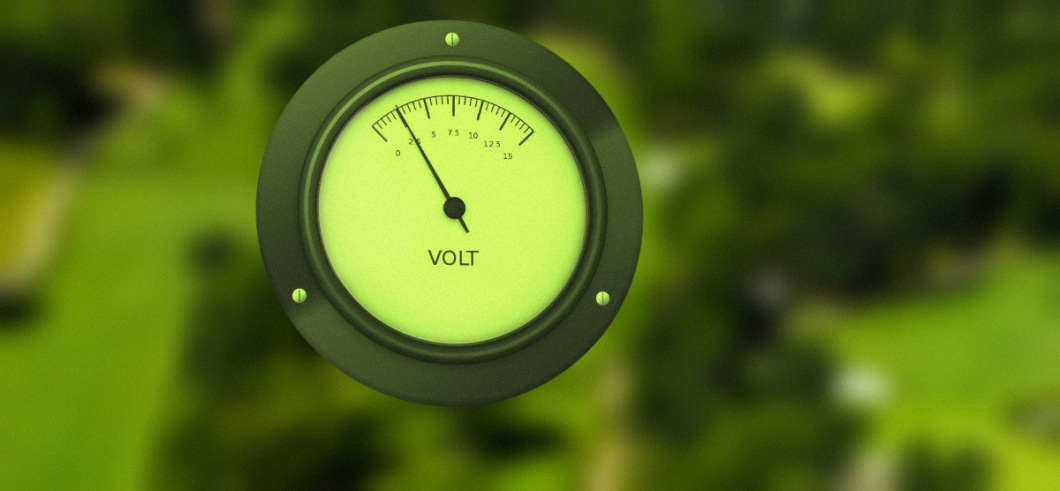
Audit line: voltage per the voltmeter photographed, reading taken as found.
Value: 2.5 V
